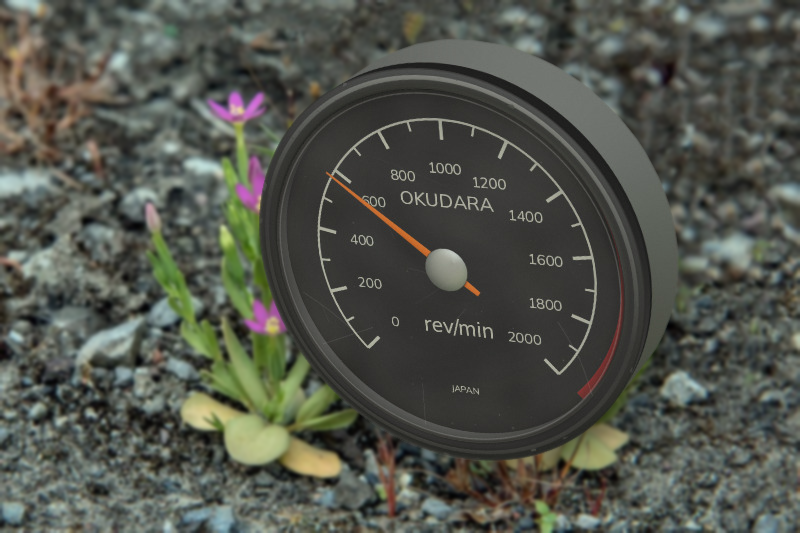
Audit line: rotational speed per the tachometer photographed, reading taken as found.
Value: 600 rpm
